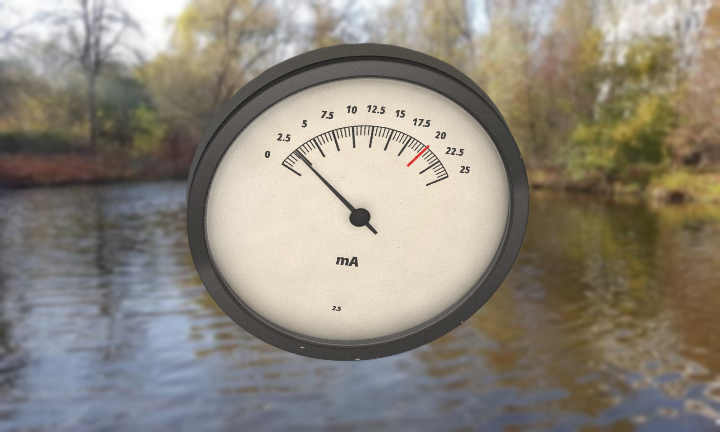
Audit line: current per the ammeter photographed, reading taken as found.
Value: 2.5 mA
